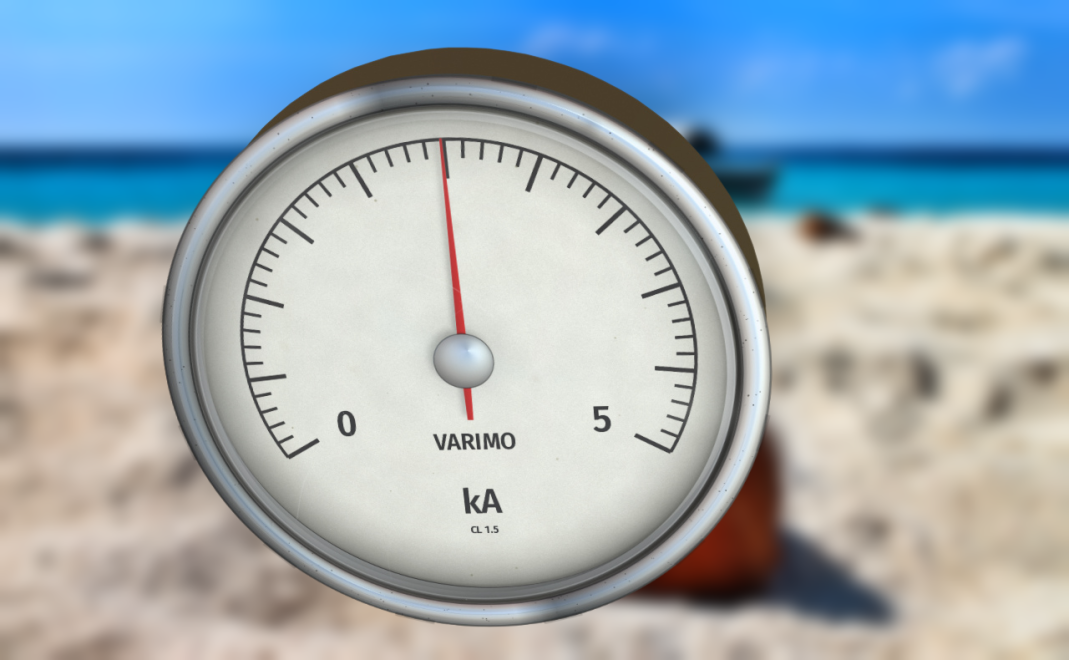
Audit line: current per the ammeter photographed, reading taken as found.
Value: 2.5 kA
